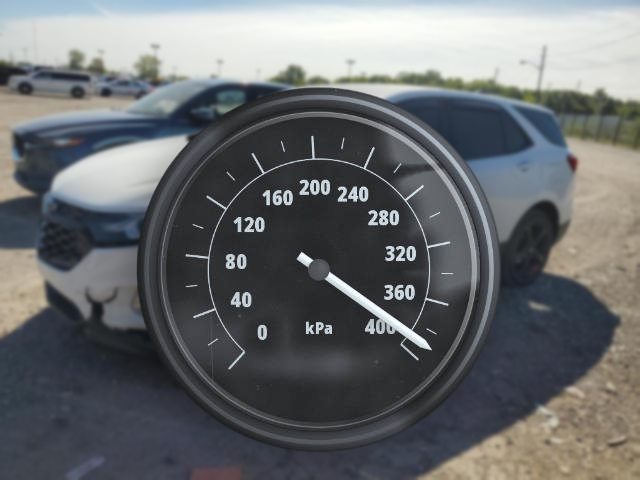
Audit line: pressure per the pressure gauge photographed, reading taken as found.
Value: 390 kPa
